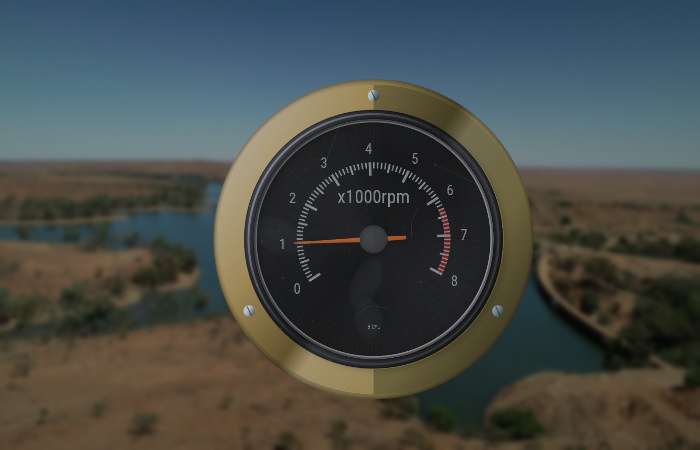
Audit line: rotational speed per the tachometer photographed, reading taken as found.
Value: 1000 rpm
